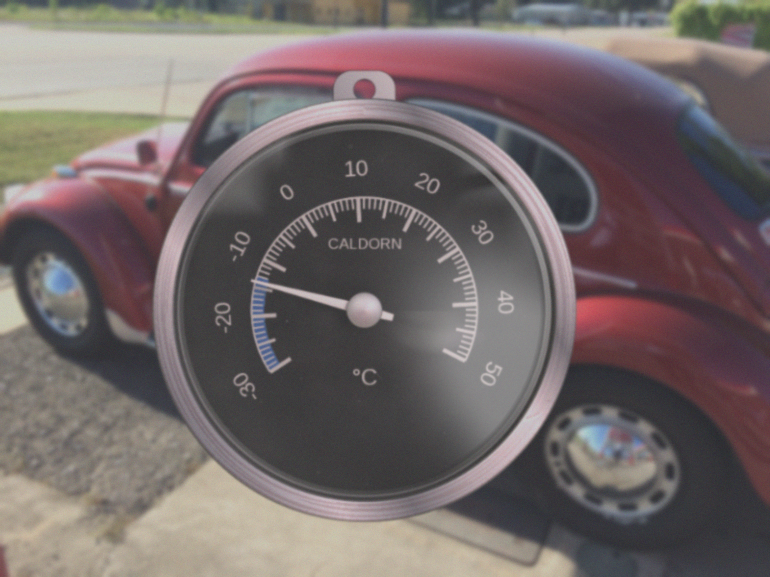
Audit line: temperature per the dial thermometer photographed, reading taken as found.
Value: -14 °C
